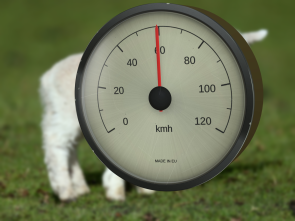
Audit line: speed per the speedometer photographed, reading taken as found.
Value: 60 km/h
